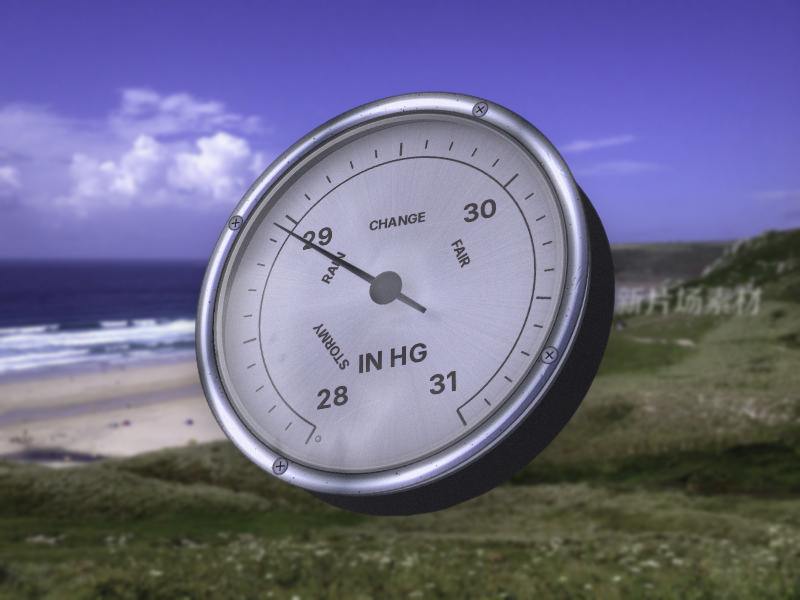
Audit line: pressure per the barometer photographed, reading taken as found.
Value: 28.95 inHg
